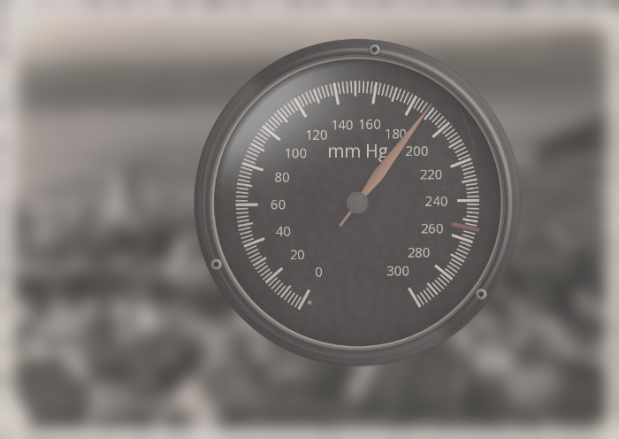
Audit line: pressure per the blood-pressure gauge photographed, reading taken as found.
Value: 188 mmHg
